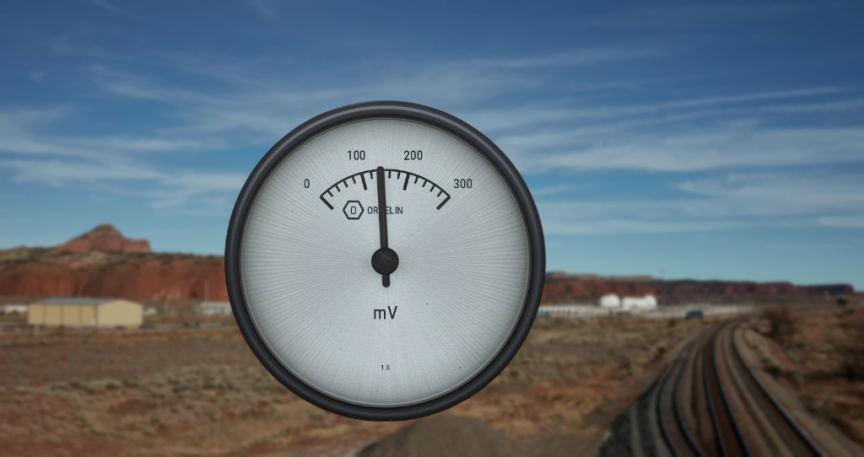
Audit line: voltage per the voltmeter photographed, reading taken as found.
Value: 140 mV
